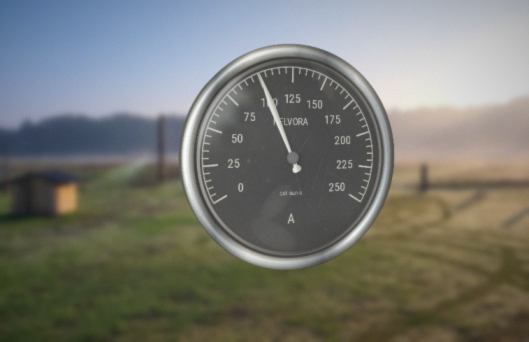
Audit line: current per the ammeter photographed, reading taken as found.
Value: 100 A
